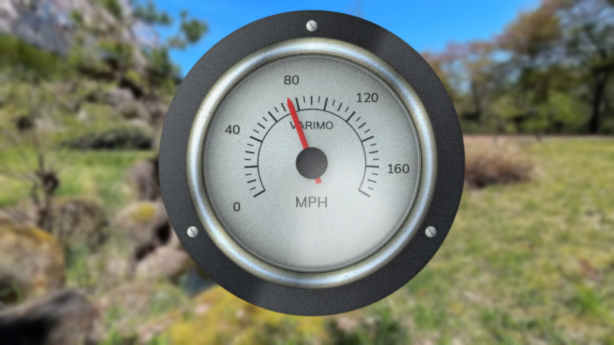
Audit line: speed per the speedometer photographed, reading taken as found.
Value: 75 mph
